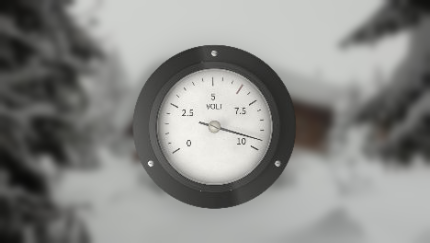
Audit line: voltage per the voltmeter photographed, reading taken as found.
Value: 9.5 V
